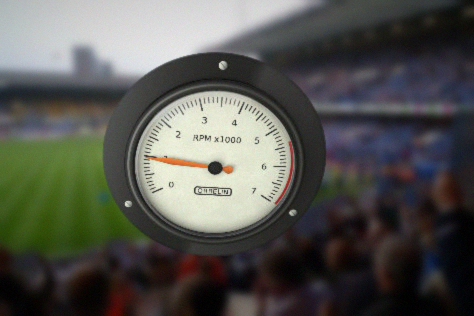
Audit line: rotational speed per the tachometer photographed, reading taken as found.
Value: 1000 rpm
